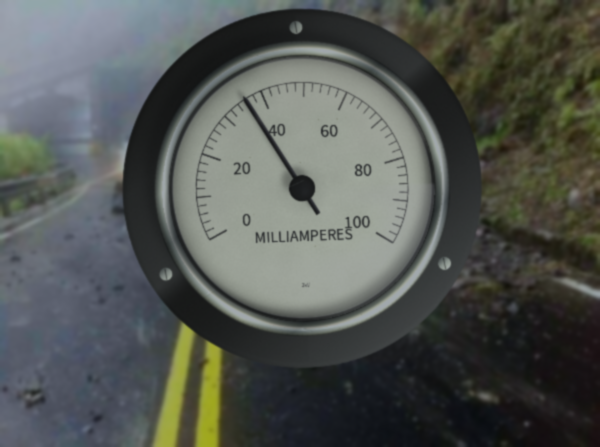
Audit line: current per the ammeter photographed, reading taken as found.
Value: 36 mA
